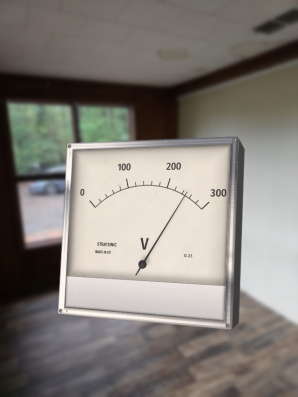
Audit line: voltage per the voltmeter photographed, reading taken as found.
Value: 250 V
